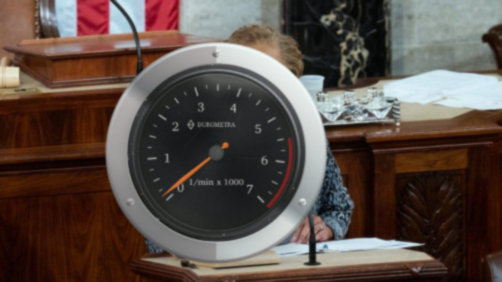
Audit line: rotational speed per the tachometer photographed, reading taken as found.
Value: 125 rpm
